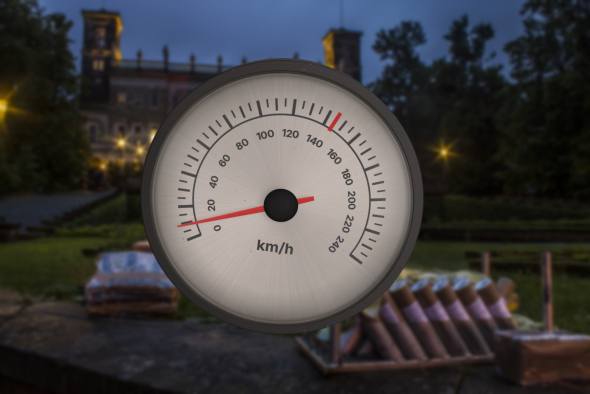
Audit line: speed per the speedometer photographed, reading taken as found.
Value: 10 km/h
